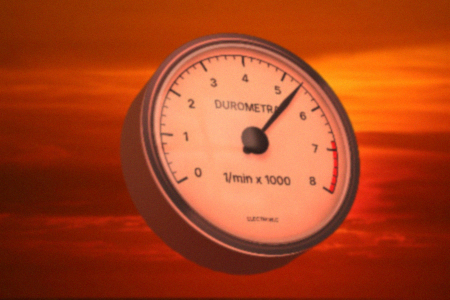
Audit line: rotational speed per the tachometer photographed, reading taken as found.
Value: 5400 rpm
